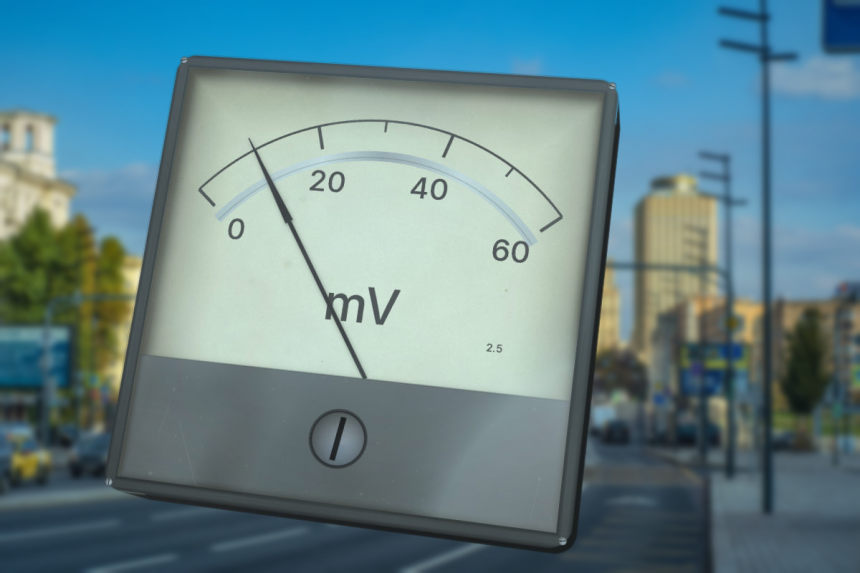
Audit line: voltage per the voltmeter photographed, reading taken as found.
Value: 10 mV
